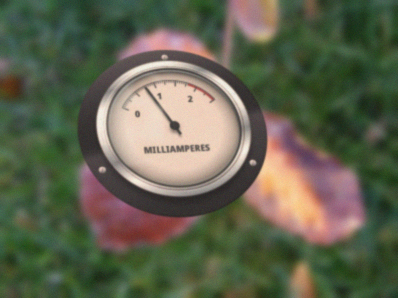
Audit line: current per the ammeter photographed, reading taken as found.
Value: 0.75 mA
